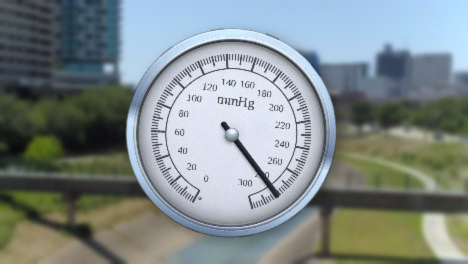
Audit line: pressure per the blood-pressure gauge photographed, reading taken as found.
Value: 280 mmHg
